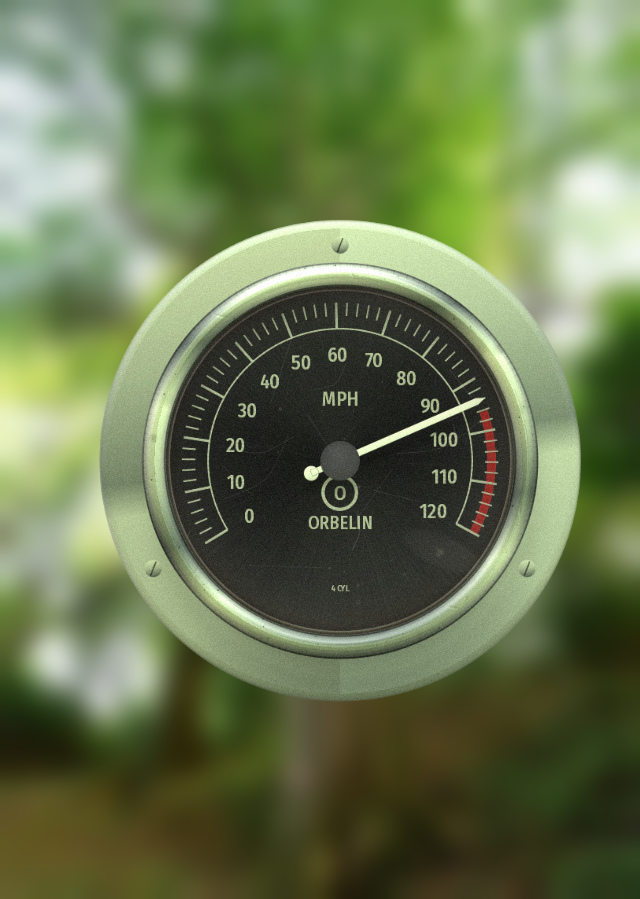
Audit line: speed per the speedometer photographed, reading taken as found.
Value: 94 mph
